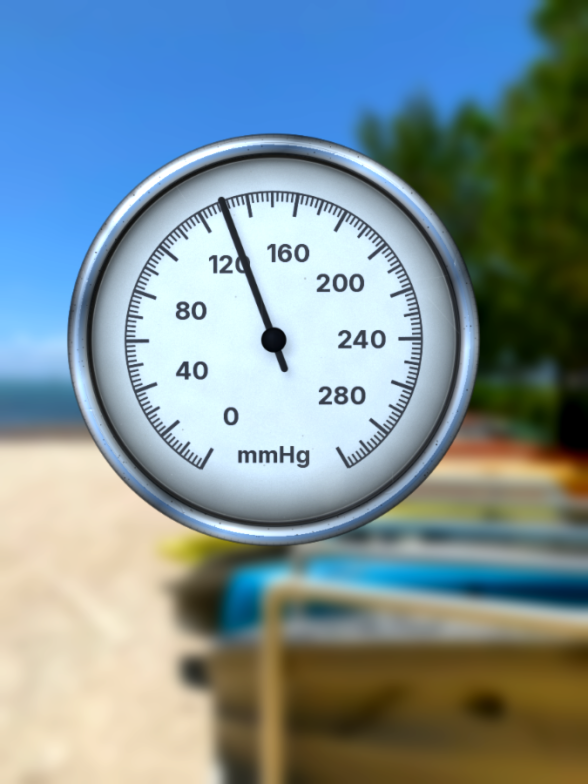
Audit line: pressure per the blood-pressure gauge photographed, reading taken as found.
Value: 130 mmHg
